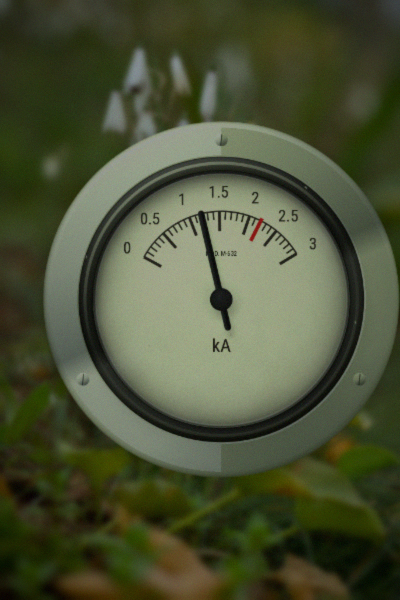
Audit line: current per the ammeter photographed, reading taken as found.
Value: 1.2 kA
